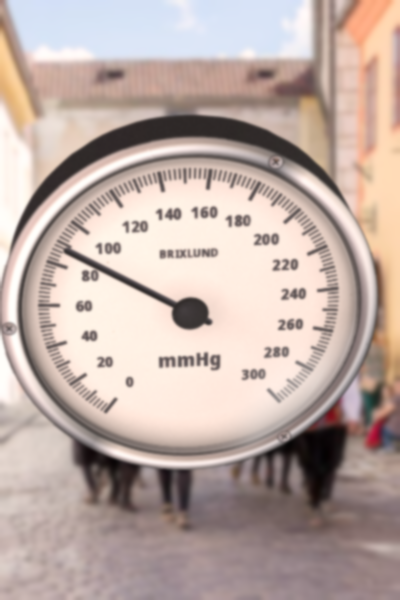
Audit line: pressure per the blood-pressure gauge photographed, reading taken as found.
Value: 90 mmHg
